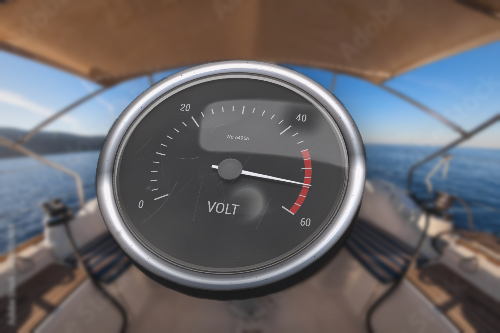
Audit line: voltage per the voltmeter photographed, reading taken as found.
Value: 54 V
